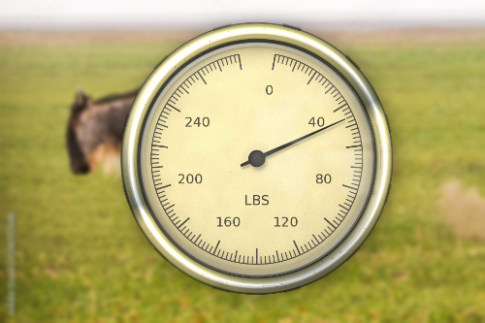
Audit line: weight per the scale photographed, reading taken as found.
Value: 46 lb
